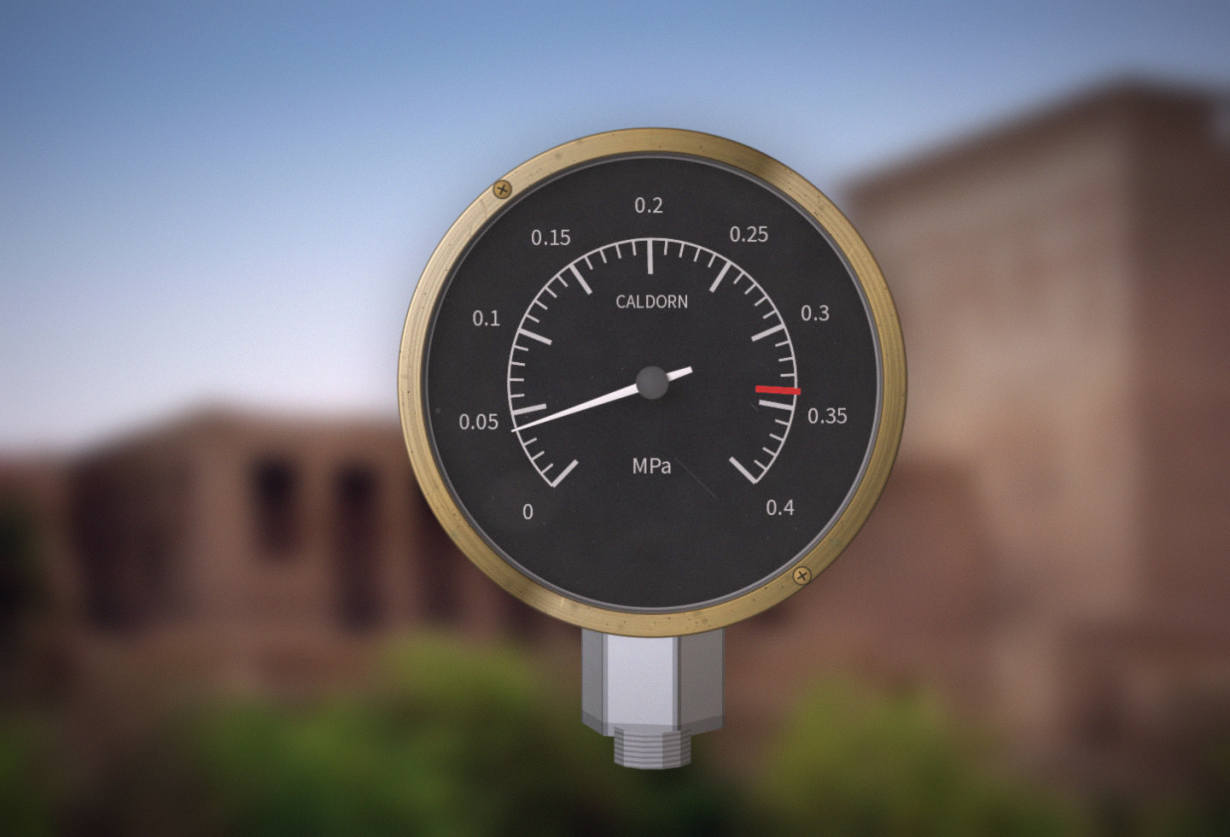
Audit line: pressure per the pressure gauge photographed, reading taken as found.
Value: 0.04 MPa
